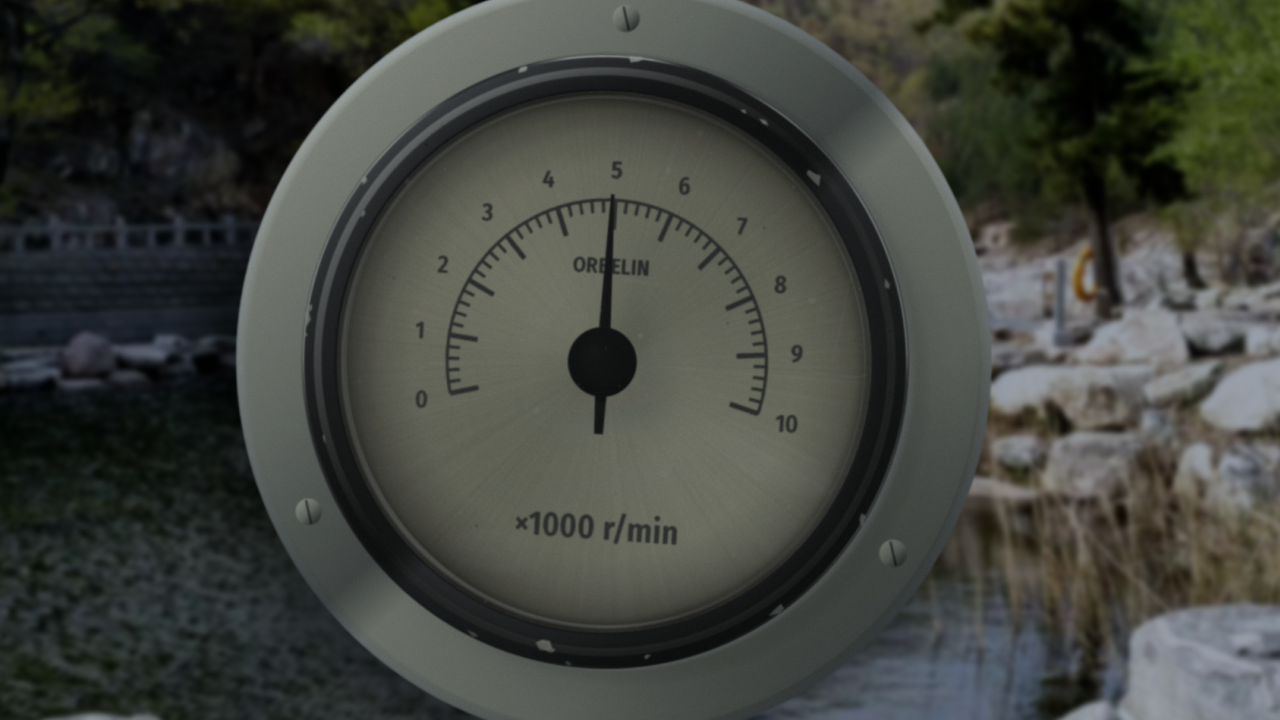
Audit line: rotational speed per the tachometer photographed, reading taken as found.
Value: 5000 rpm
